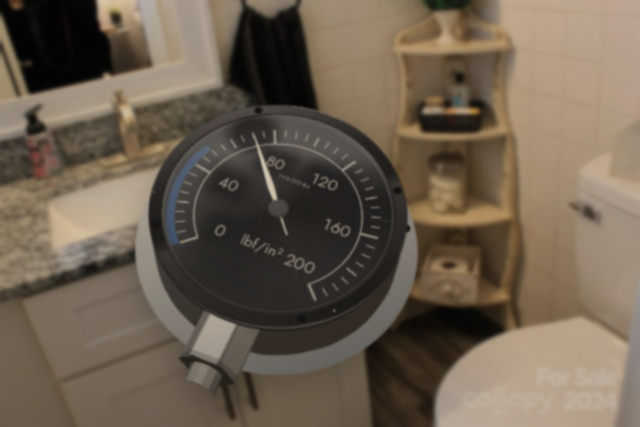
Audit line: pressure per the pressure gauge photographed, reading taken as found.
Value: 70 psi
